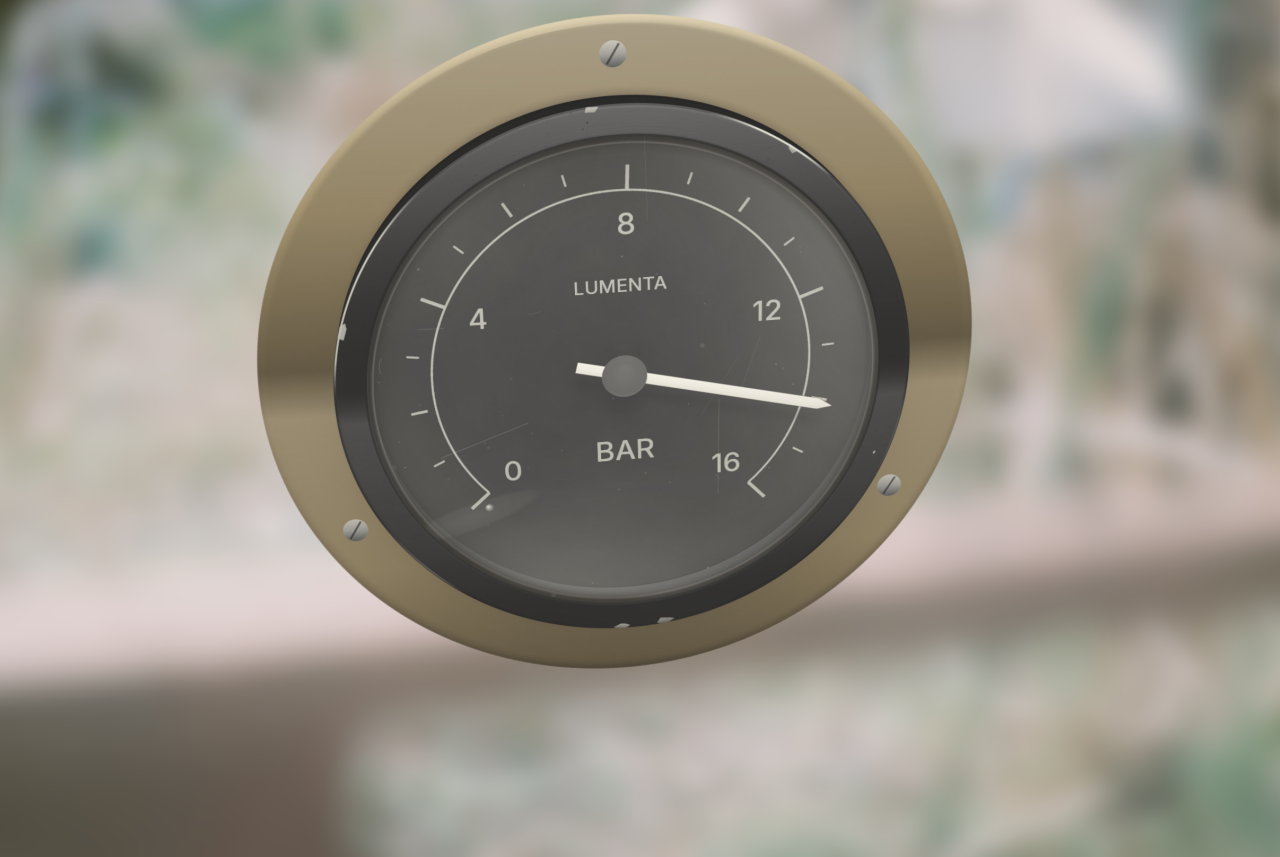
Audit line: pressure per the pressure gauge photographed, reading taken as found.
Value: 14 bar
